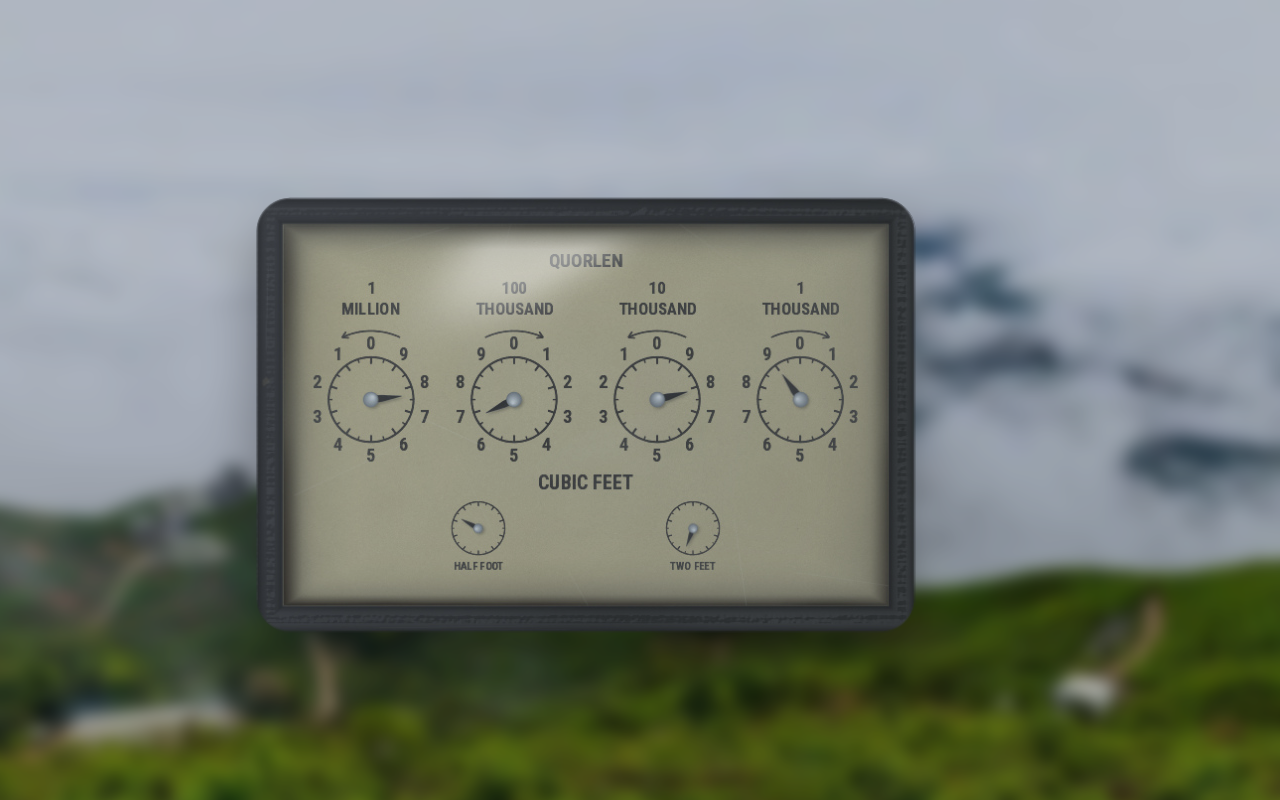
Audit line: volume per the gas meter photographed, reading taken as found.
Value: 767900 ft³
